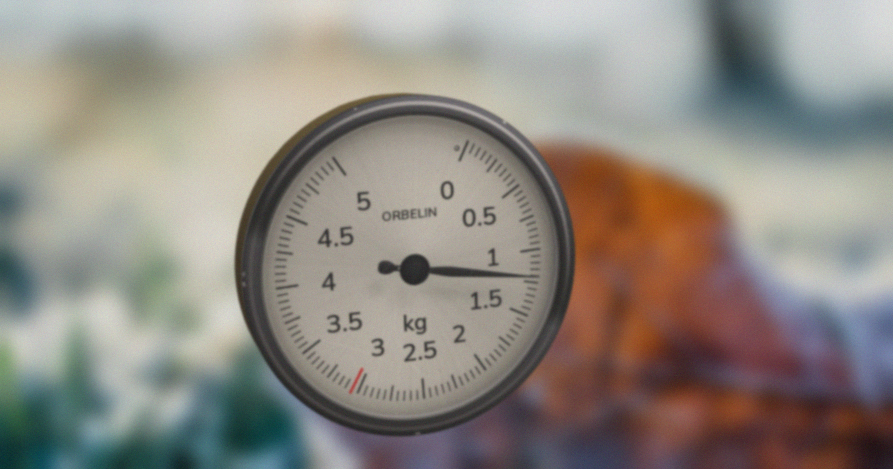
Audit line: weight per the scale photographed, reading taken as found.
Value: 1.2 kg
